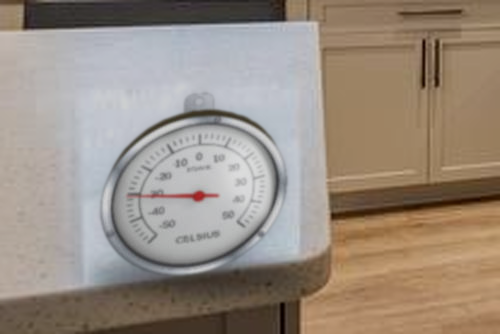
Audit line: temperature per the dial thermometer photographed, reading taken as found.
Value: -30 °C
